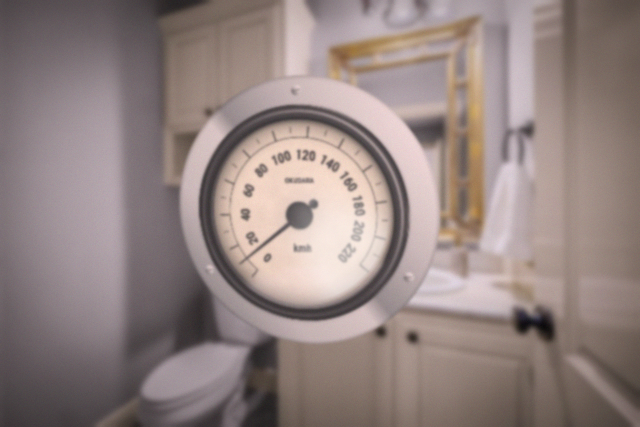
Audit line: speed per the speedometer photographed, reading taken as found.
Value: 10 km/h
